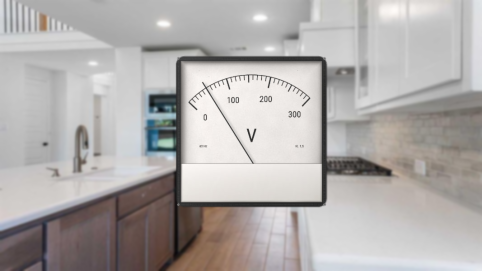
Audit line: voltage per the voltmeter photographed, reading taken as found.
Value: 50 V
